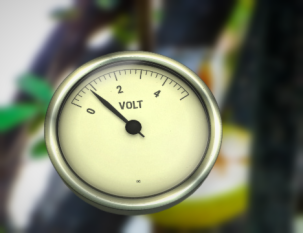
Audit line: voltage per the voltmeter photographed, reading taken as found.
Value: 0.8 V
